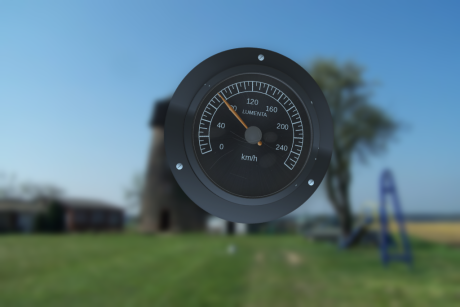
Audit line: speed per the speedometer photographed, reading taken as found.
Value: 75 km/h
